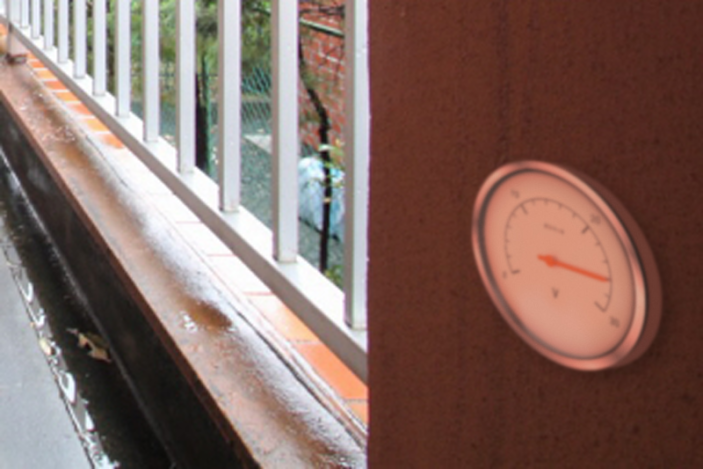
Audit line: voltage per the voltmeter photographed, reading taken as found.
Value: 26 V
